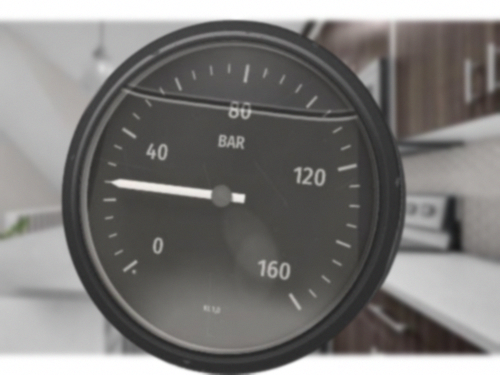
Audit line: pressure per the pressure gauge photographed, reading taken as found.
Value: 25 bar
